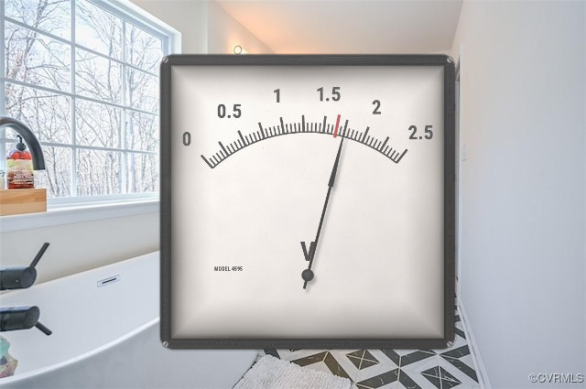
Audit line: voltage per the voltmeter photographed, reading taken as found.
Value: 1.75 V
